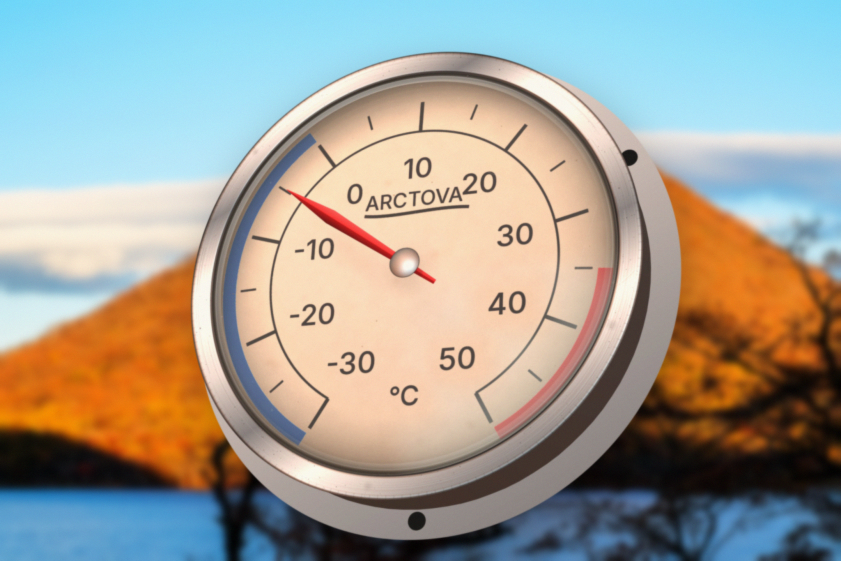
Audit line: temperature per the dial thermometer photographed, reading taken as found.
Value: -5 °C
